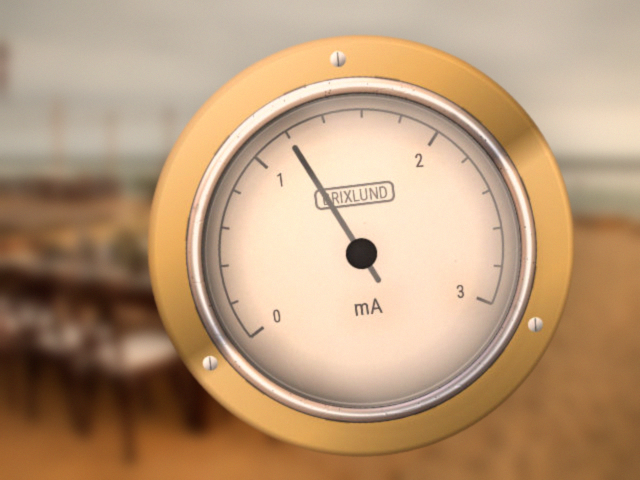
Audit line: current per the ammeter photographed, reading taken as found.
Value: 1.2 mA
